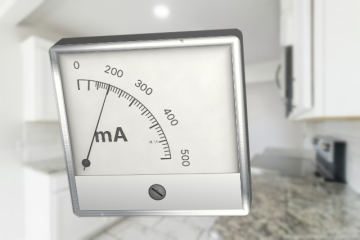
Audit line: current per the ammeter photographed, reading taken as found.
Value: 200 mA
